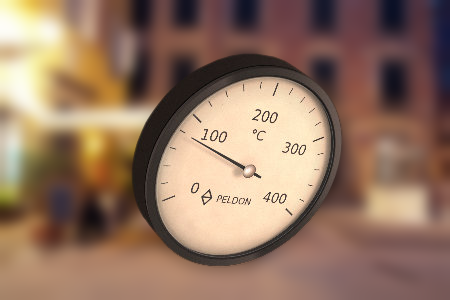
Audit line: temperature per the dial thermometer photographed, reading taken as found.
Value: 80 °C
